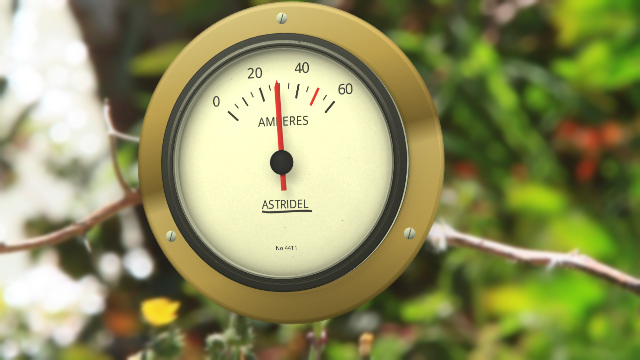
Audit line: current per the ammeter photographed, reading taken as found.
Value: 30 A
